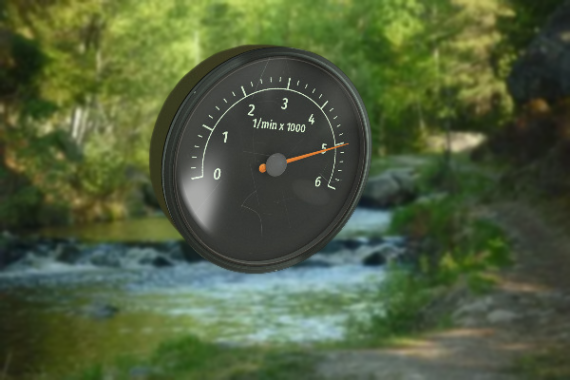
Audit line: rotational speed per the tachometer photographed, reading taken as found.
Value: 5000 rpm
